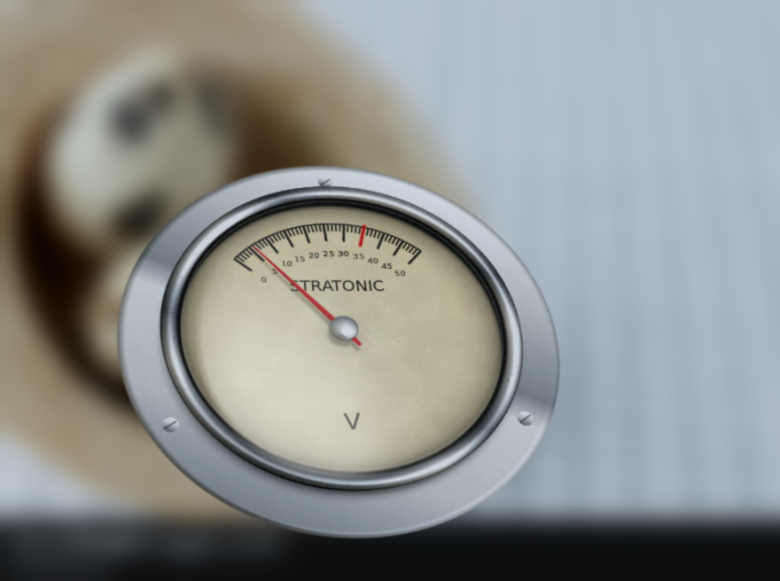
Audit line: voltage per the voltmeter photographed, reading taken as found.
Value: 5 V
